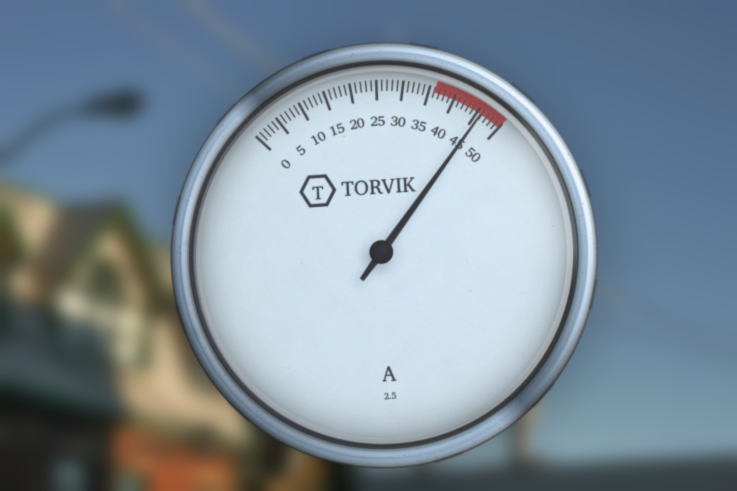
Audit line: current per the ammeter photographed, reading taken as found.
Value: 46 A
